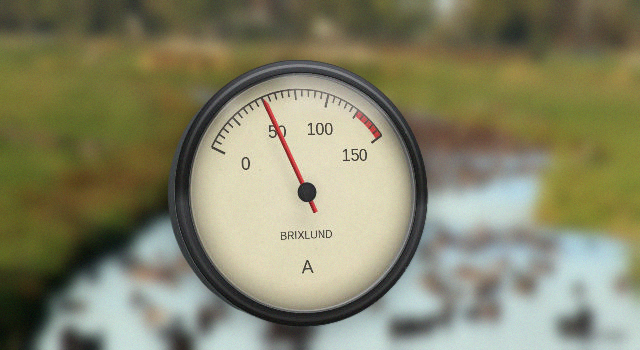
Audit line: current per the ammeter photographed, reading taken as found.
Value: 50 A
